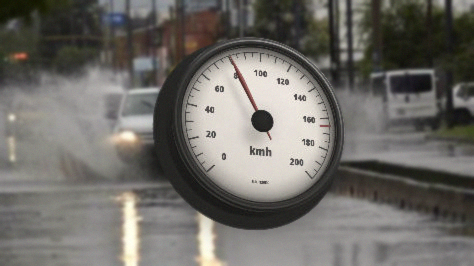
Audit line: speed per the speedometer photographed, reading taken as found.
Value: 80 km/h
